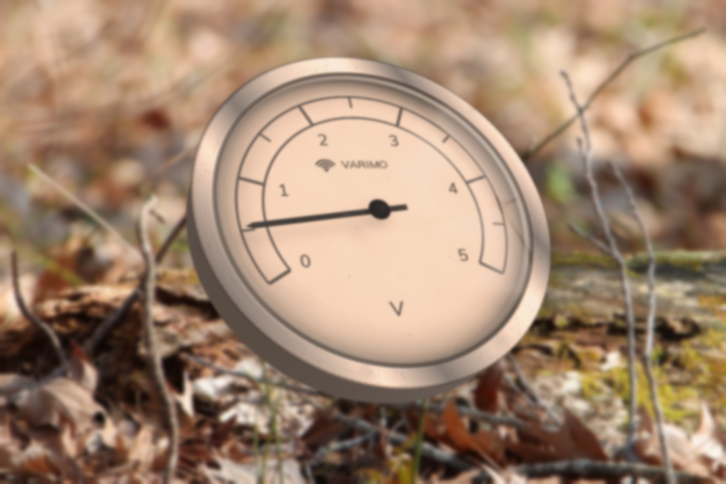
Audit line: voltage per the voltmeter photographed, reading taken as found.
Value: 0.5 V
